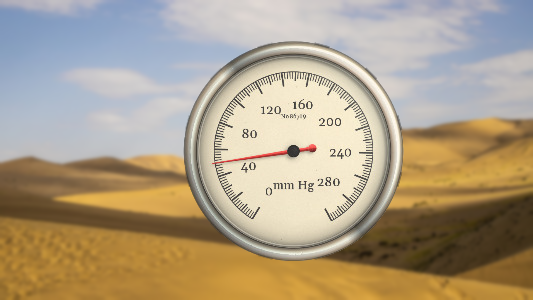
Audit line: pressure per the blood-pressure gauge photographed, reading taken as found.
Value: 50 mmHg
